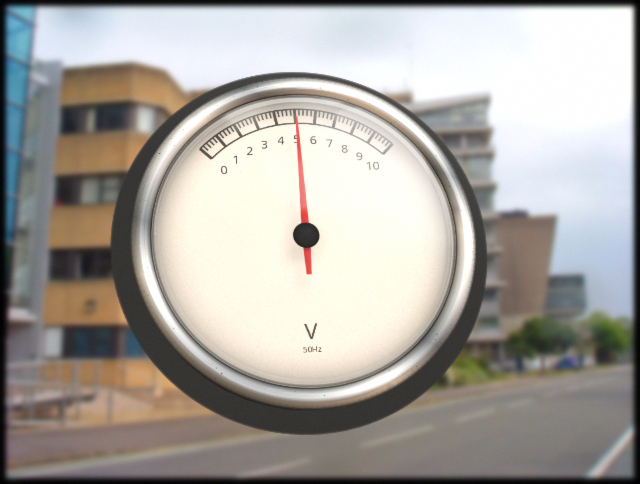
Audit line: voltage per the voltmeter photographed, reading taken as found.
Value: 5 V
